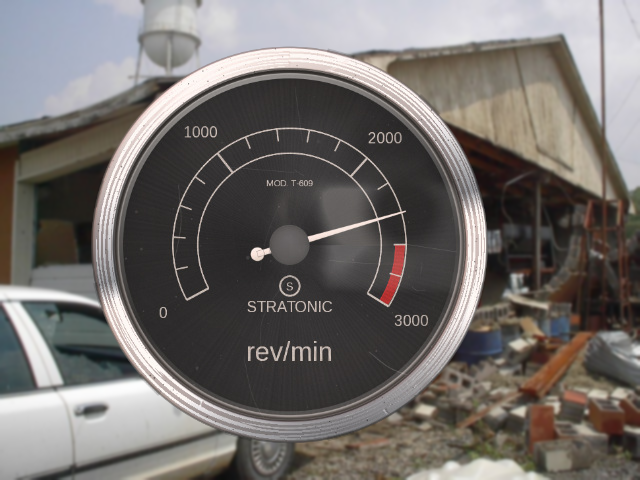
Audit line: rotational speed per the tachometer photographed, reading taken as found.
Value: 2400 rpm
